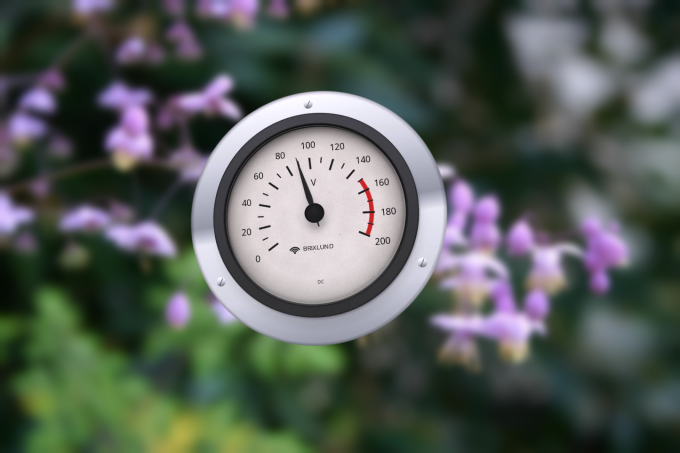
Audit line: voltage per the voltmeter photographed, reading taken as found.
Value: 90 V
